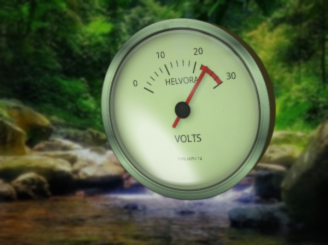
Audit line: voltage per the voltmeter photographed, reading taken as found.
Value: 24 V
